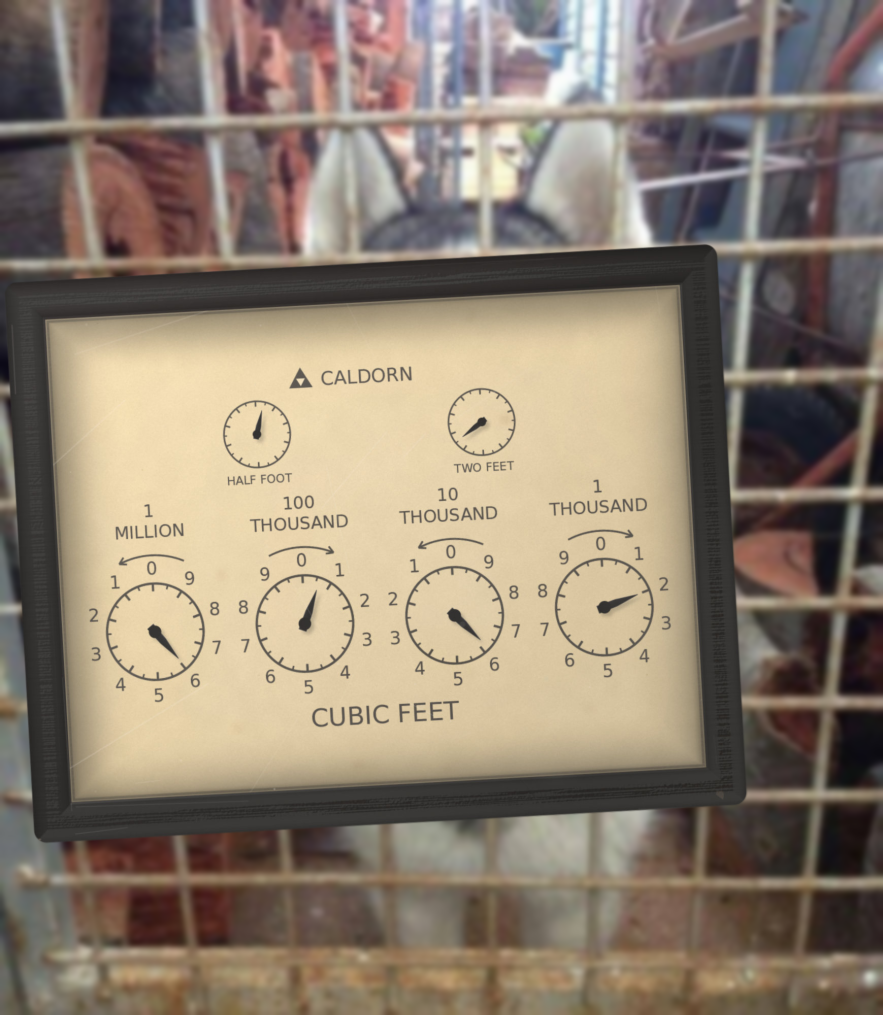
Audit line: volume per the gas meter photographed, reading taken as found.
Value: 606200 ft³
